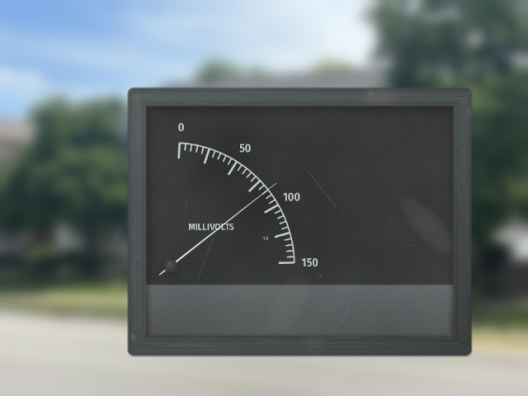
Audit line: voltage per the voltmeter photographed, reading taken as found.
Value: 85 mV
